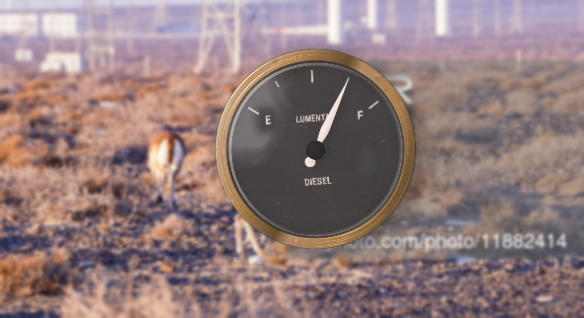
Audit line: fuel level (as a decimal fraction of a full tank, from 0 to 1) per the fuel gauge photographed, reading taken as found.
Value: 0.75
